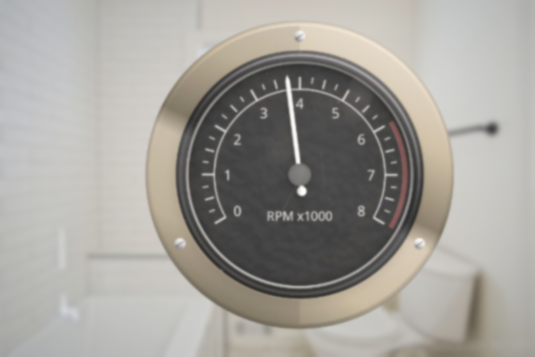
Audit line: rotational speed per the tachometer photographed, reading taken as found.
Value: 3750 rpm
